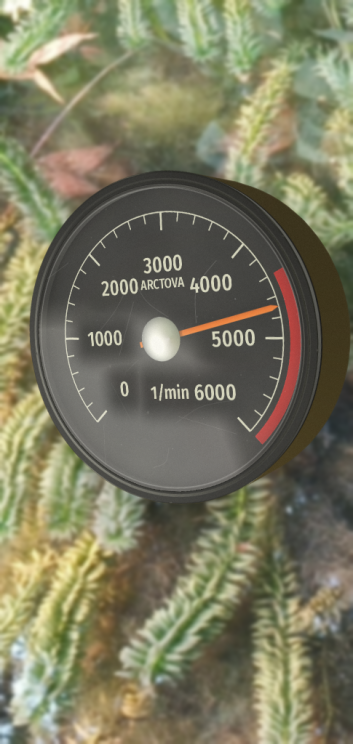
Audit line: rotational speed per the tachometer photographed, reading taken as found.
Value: 4700 rpm
